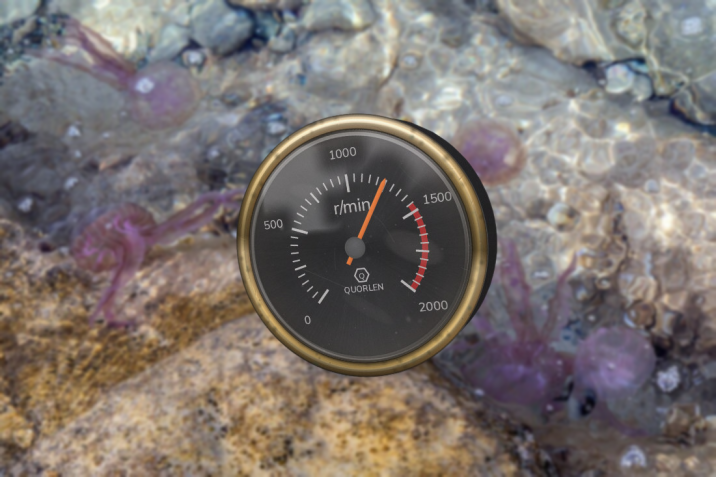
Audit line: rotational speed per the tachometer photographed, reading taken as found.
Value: 1250 rpm
